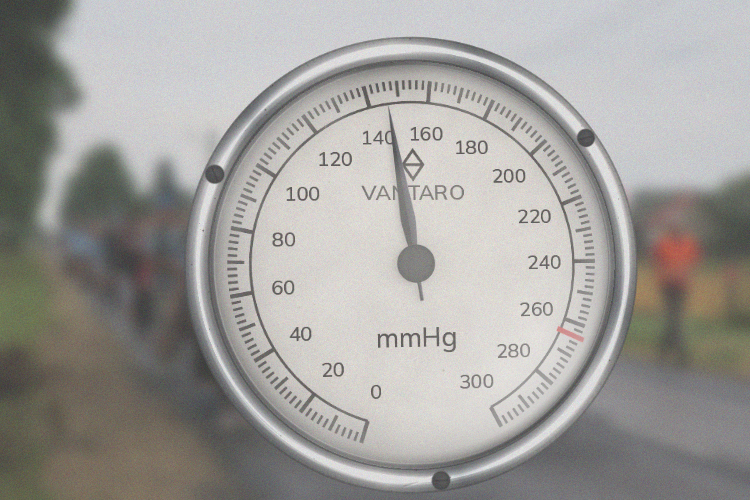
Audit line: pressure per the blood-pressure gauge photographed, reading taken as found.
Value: 146 mmHg
